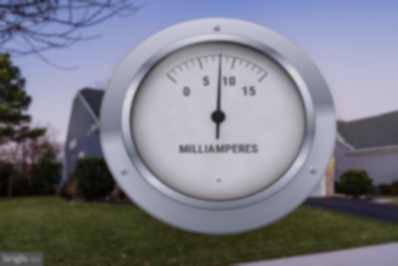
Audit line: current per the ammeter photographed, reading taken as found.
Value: 8 mA
